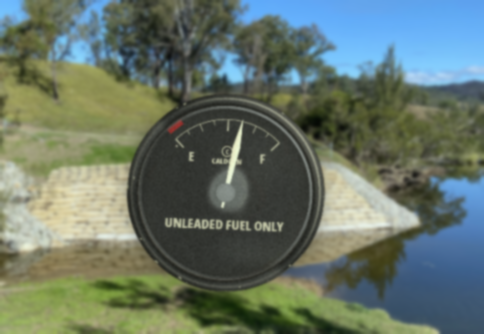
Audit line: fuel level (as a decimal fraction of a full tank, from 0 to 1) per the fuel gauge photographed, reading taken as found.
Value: 0.625
